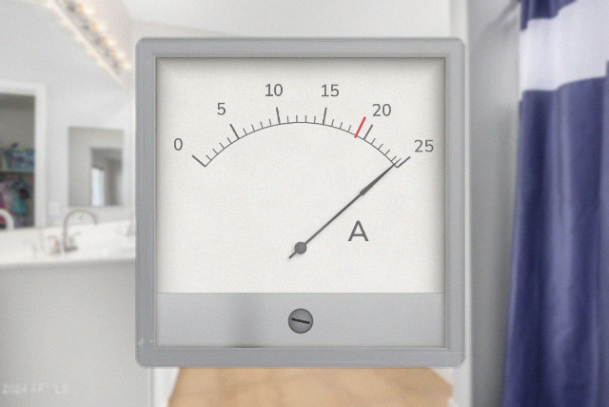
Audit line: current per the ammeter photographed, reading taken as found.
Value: 24.5 A
